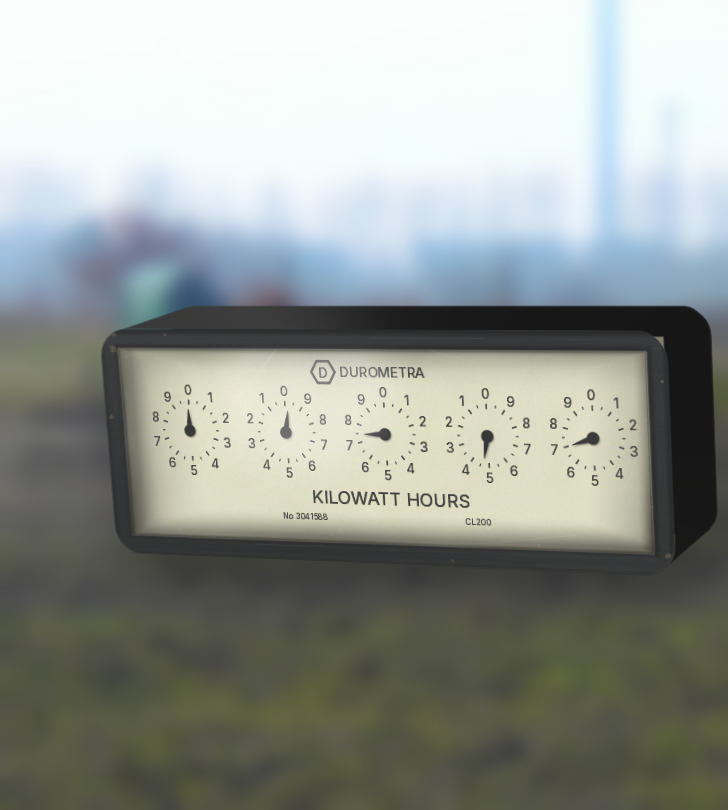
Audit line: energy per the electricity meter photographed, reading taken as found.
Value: 99747 kWh
